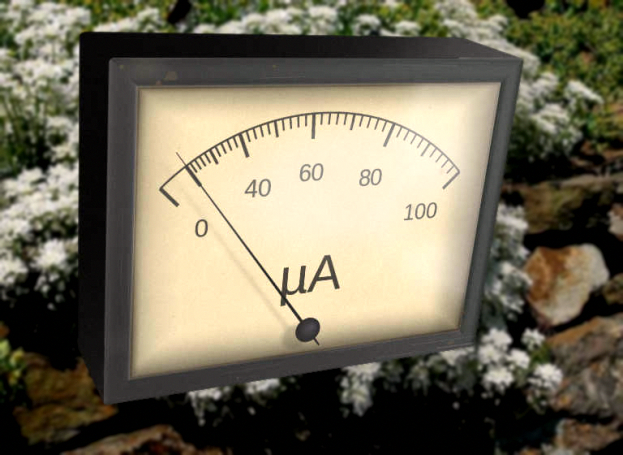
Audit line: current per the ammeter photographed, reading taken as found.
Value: 20 µA
